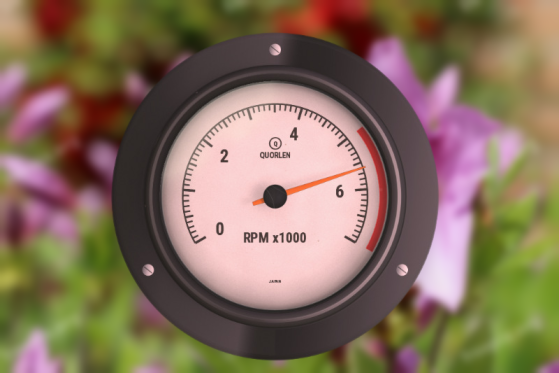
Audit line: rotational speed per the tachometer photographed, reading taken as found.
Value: 5600 rpm
